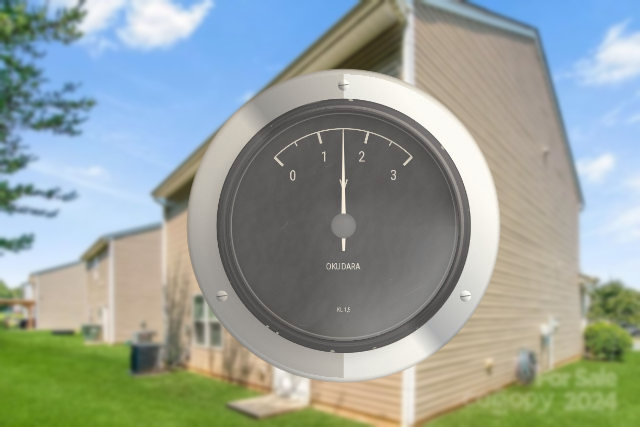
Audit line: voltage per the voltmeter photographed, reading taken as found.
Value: 1.5 V
